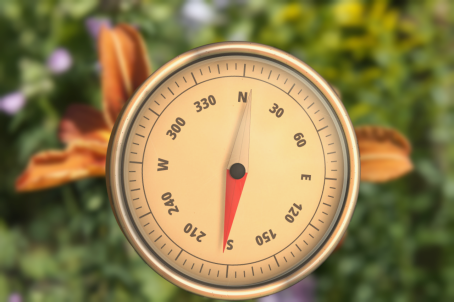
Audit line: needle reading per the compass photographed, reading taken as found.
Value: 185 °
